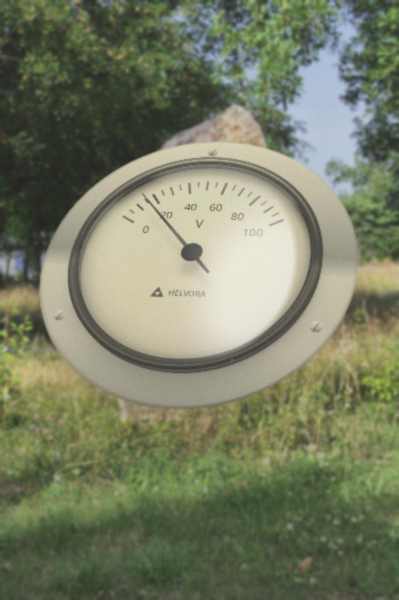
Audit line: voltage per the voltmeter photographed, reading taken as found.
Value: 15 V
